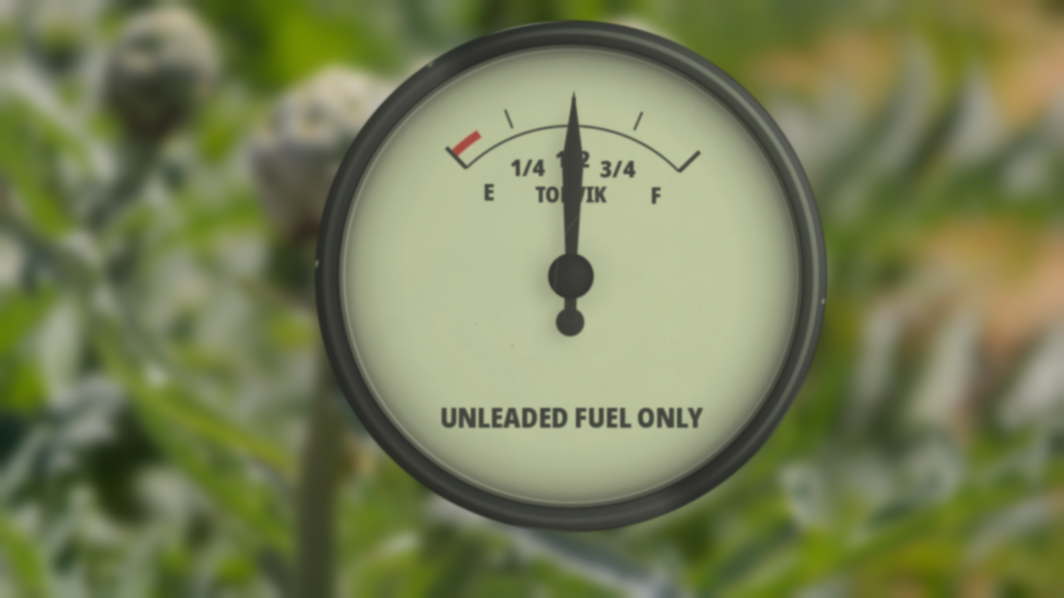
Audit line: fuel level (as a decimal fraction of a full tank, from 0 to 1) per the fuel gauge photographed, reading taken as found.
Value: 0.5
